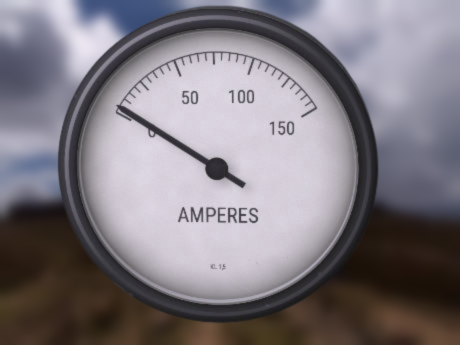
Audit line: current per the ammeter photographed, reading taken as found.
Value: 5 A
